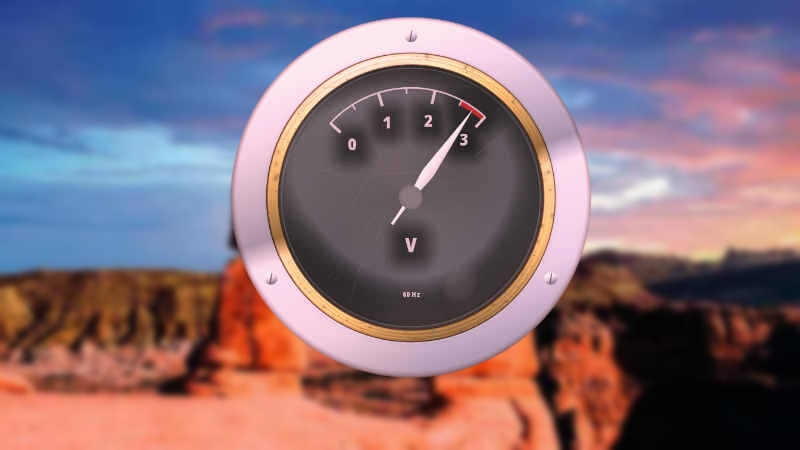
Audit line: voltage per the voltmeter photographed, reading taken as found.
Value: 2.75 V
